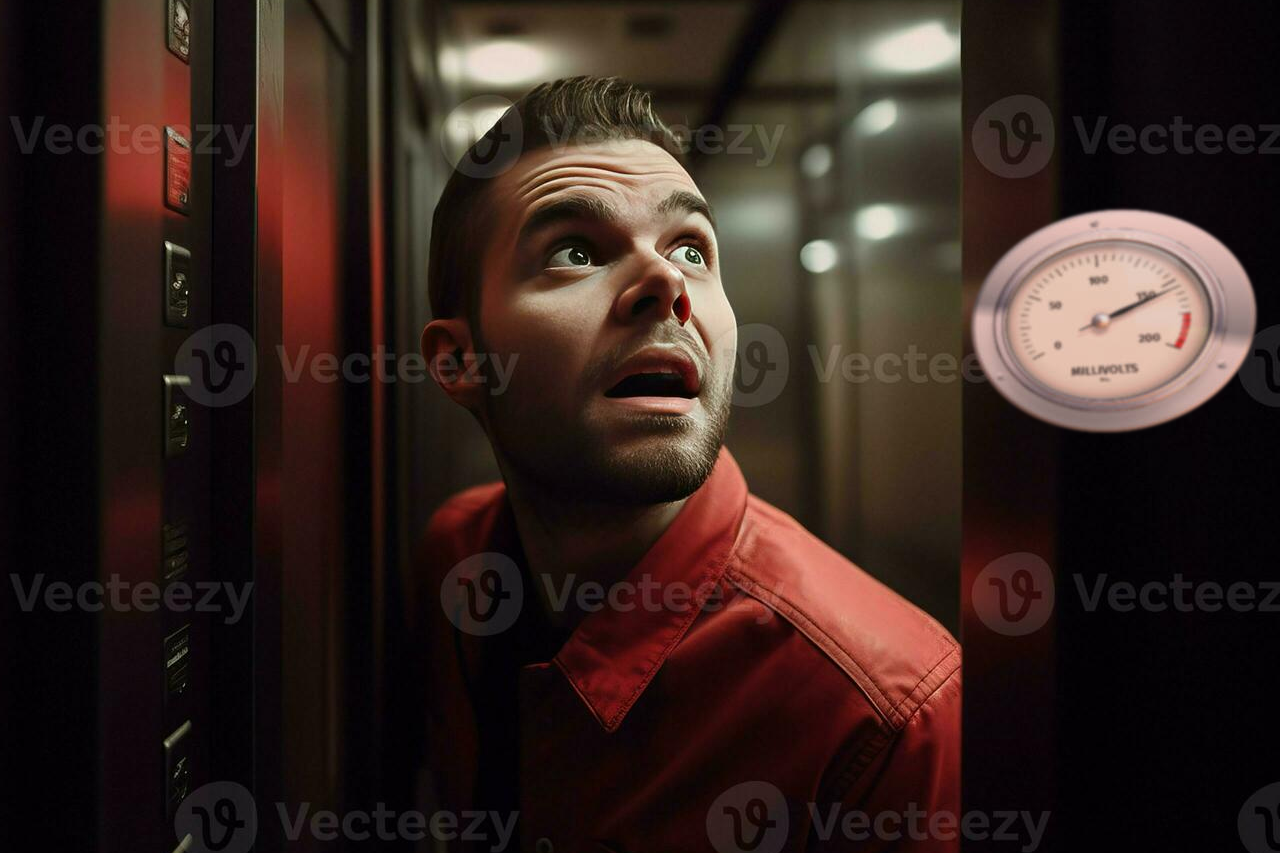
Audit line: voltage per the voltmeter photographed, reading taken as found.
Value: 155 mV
